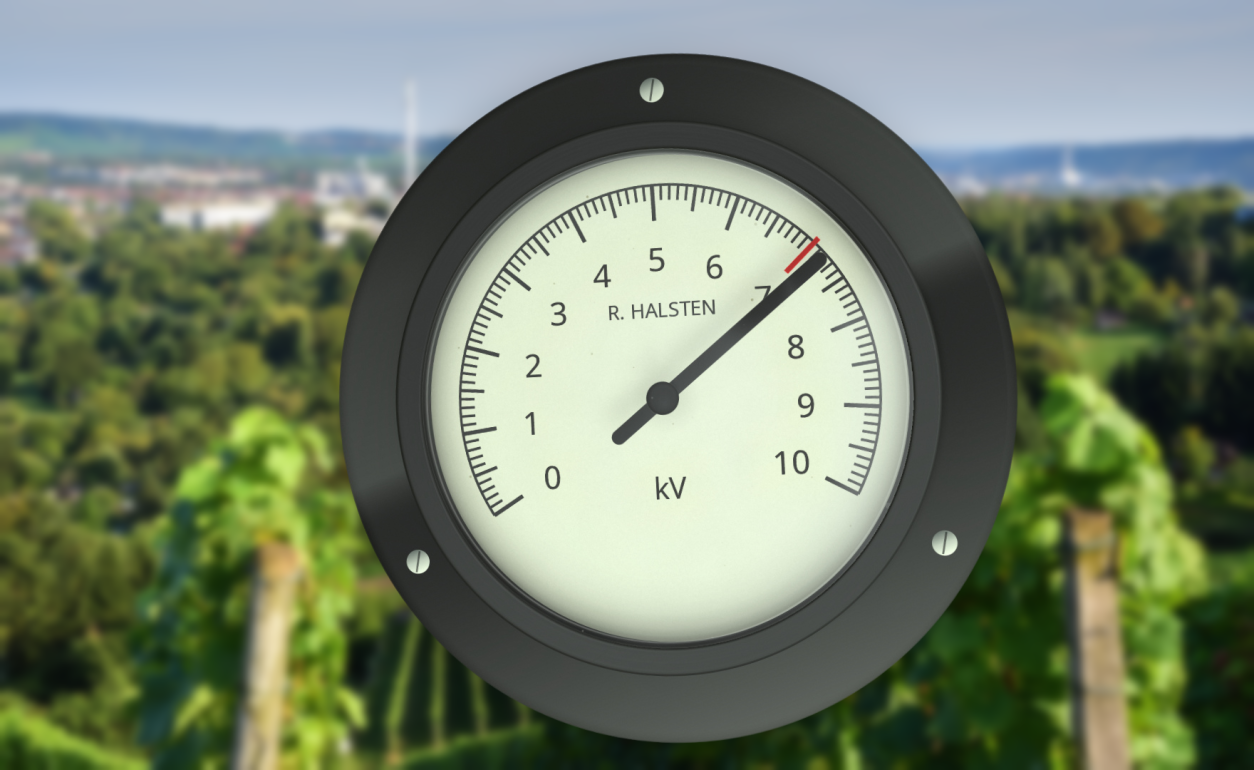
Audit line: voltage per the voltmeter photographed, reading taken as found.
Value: 7.2 kV
